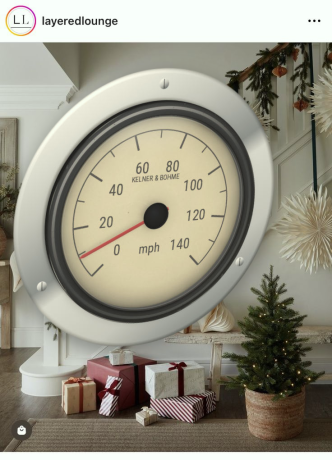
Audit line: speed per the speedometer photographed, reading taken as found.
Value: 10 mph
